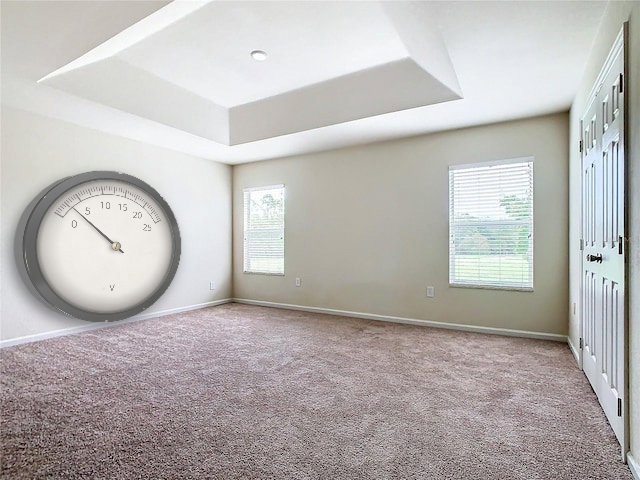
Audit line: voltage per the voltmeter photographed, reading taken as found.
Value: 2.5 V
